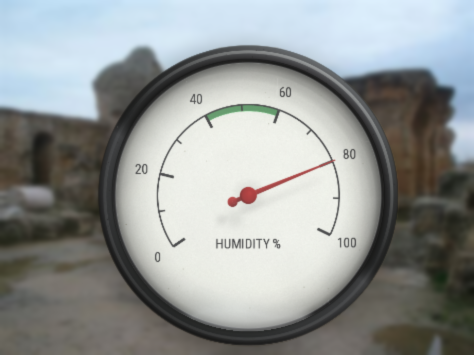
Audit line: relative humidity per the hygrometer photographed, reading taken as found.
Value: 80 %
